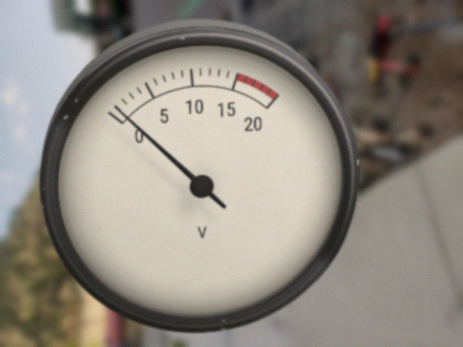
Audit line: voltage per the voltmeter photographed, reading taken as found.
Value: 1 V
